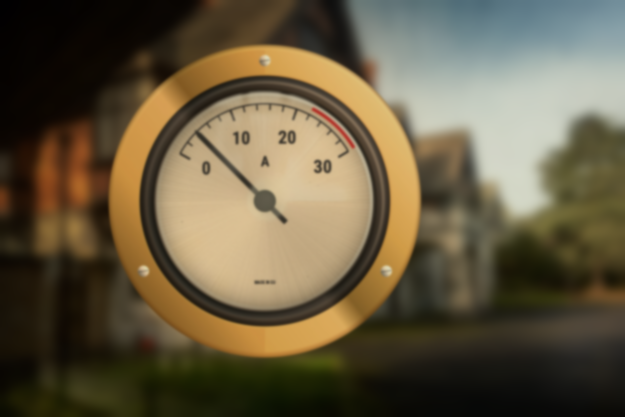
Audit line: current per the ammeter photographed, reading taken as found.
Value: 4 A
